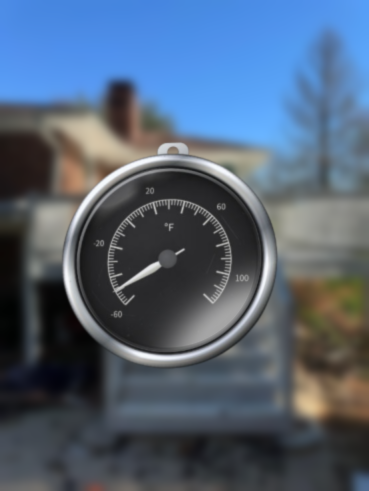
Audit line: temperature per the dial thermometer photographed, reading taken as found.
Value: -50 °F
